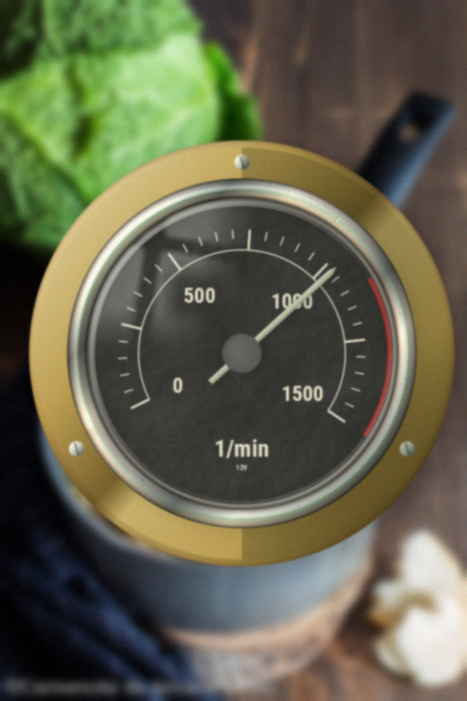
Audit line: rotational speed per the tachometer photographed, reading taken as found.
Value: 1025 rpm
